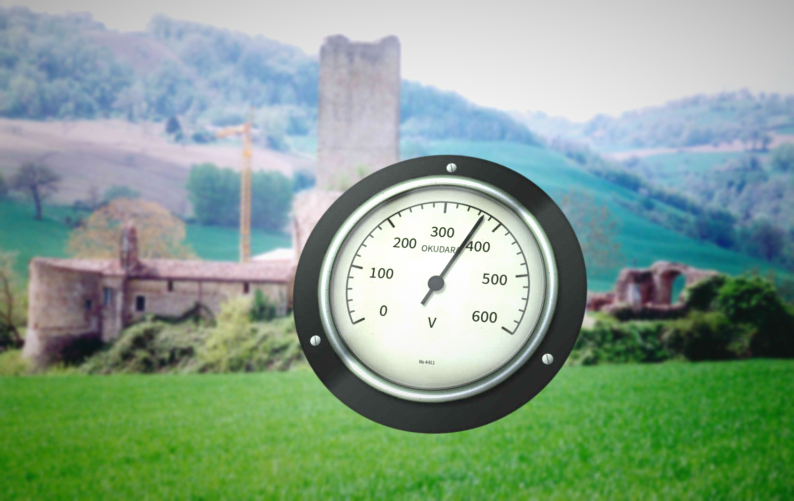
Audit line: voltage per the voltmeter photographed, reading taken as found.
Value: 370 V
